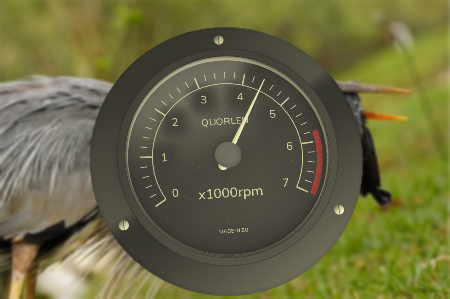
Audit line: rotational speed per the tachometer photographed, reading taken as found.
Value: 4400 rpm
